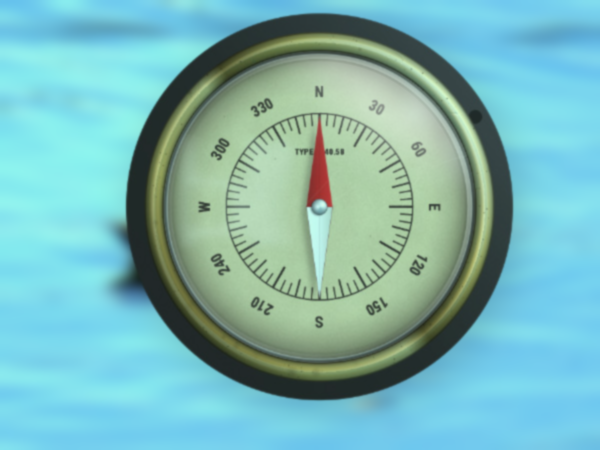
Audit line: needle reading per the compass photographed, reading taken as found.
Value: 0 °
